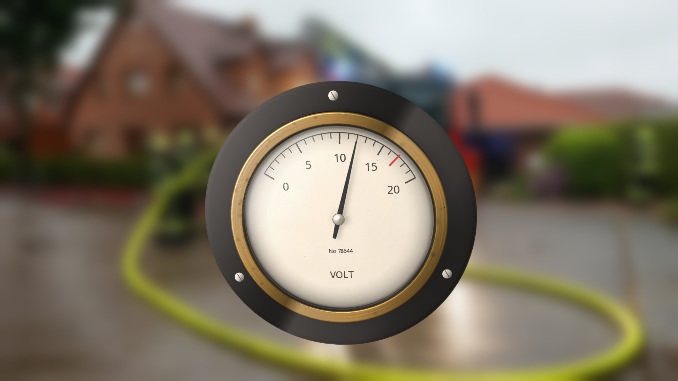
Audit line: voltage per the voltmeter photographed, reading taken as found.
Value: 12 V
